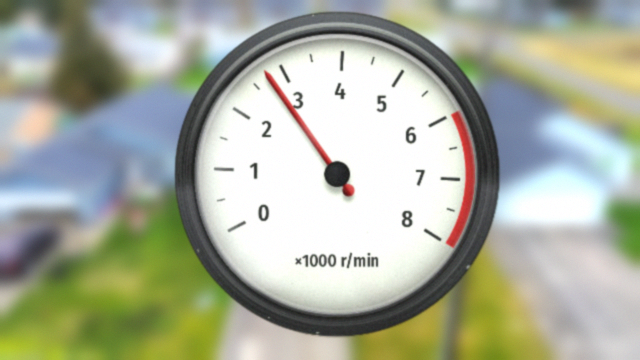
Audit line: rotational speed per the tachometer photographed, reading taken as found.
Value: 2750 rpm
